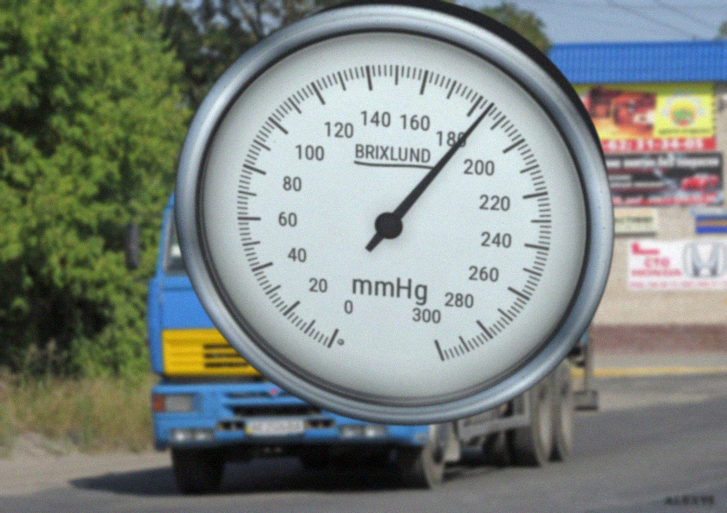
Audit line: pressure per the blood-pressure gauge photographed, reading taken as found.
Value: 184 mmHg
